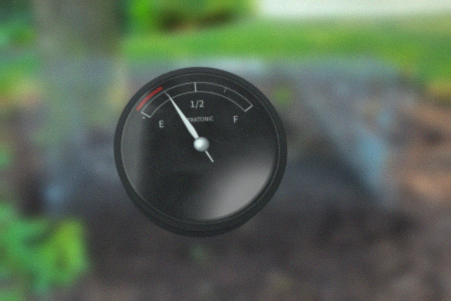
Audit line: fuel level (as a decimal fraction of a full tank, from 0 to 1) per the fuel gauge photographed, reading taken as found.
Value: 0.25
